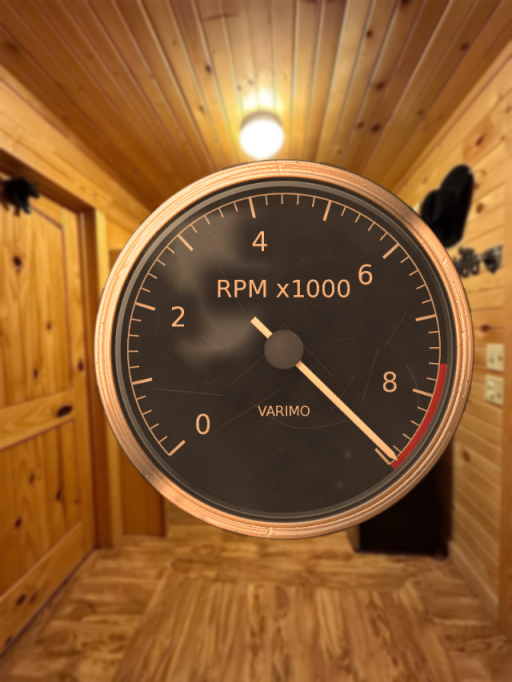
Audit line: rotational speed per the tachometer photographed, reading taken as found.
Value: 8900 rpm
